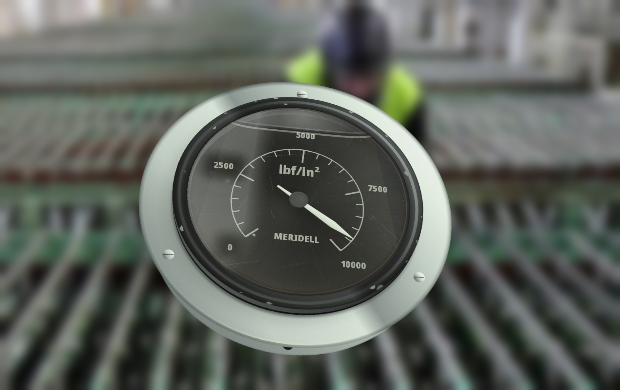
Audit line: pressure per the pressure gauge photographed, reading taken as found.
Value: 9500 psi
